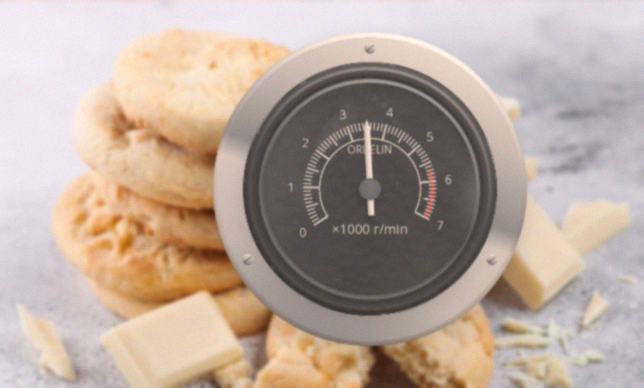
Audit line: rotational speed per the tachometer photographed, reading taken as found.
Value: 3500 rpm
